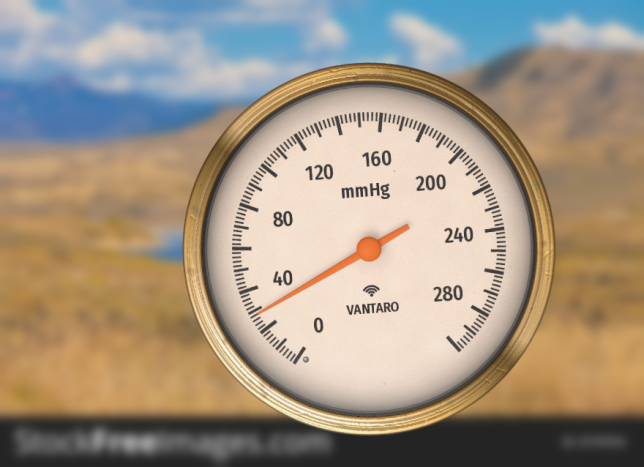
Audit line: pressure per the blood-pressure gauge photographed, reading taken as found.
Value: 28 mmHg
